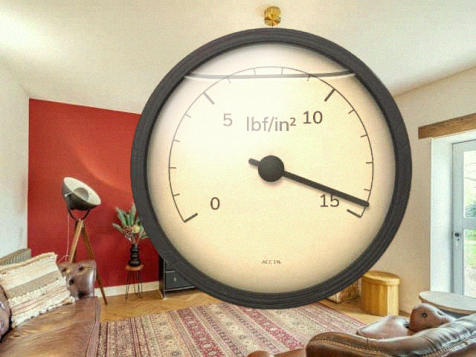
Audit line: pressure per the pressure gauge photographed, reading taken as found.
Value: 14.5 psi
